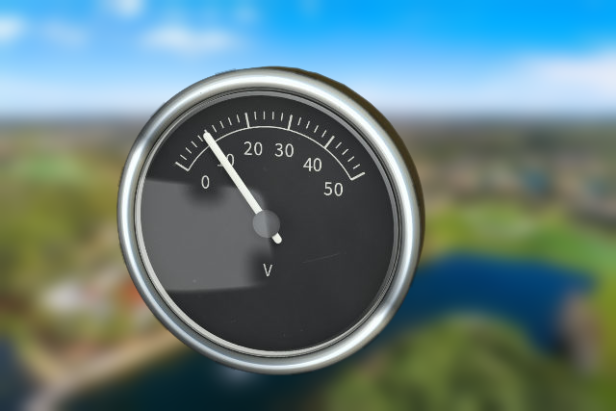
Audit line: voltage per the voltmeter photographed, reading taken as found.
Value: 10 V
